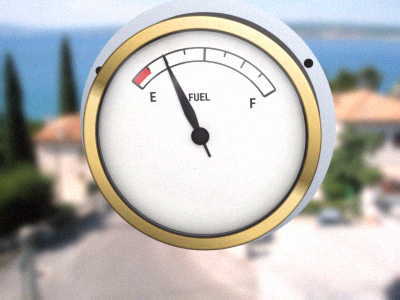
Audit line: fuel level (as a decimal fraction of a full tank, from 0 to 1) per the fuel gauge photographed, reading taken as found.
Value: 0.25
